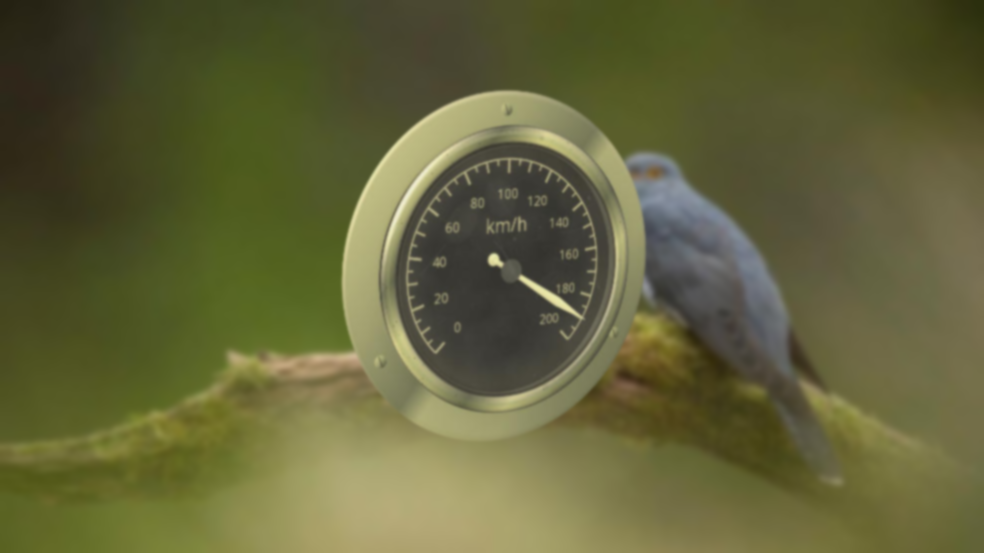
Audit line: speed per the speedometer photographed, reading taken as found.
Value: 190 km/h
